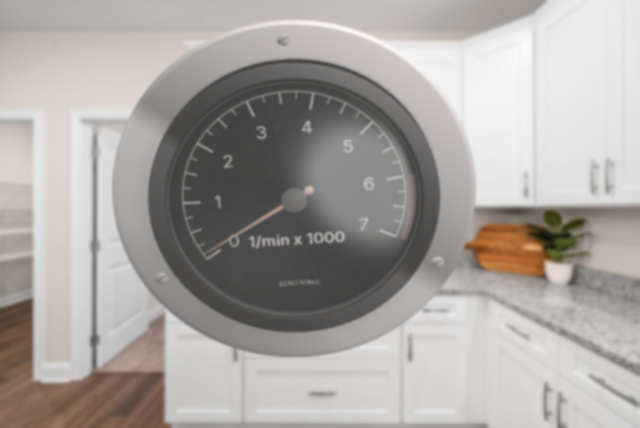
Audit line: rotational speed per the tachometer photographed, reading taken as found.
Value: 125 rpm
